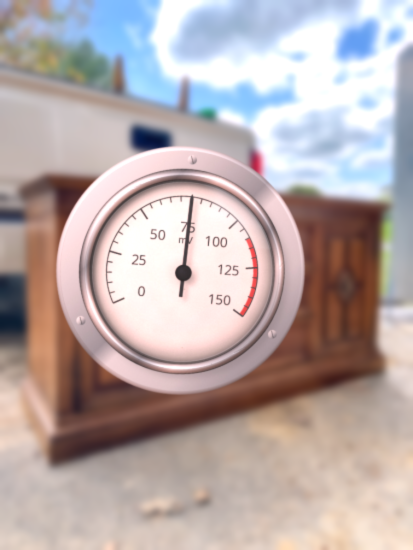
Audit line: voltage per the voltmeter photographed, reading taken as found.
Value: 75 mV
